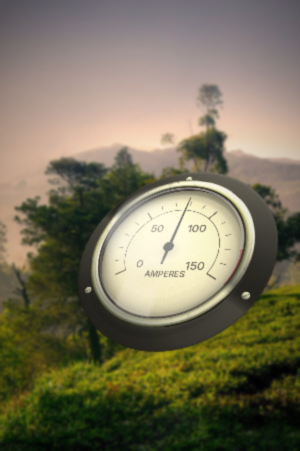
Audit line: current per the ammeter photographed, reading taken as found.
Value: 80 A
